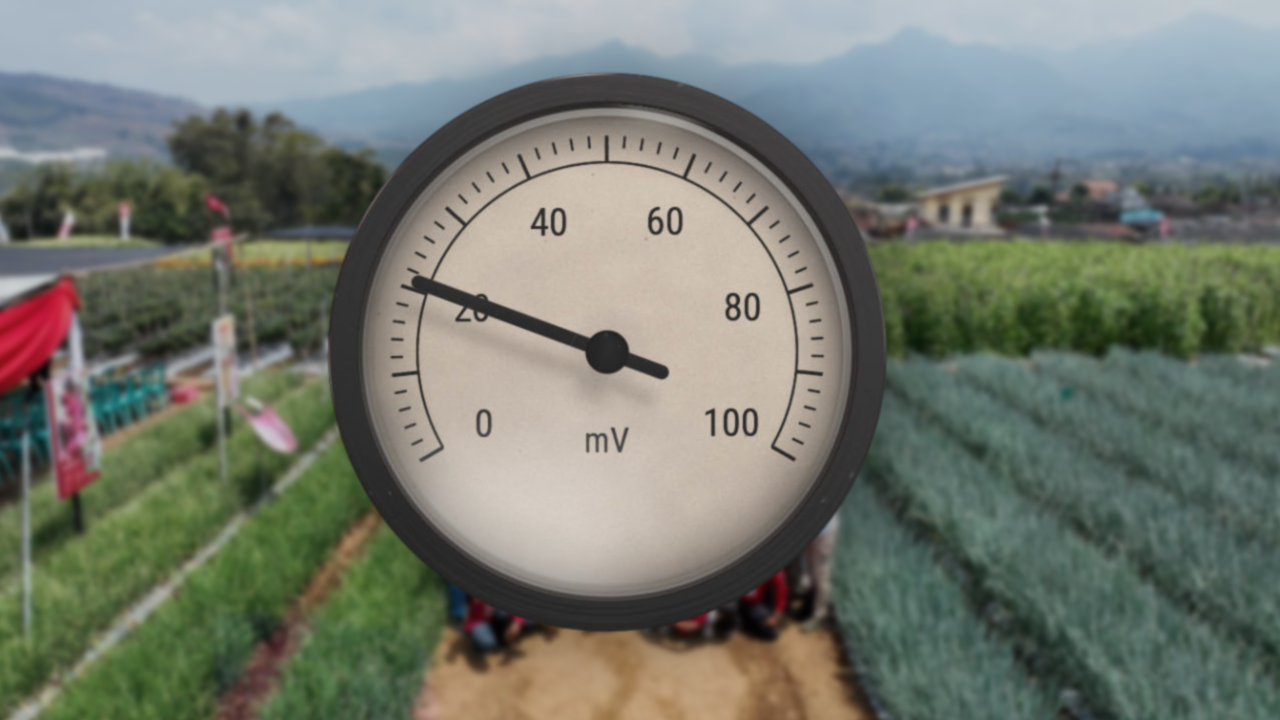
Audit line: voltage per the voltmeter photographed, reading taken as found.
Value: 21 mV
